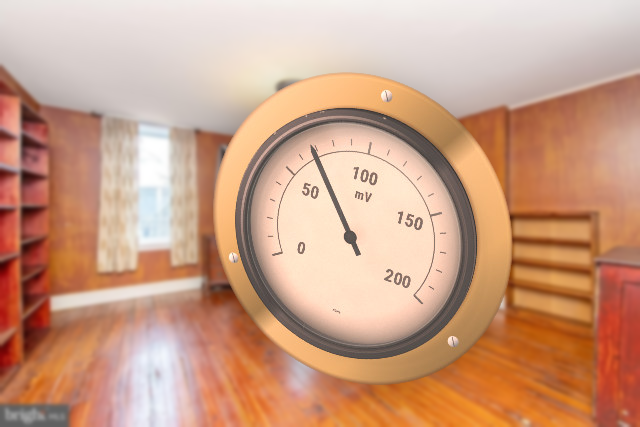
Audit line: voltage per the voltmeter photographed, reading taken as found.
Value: 70 mV
